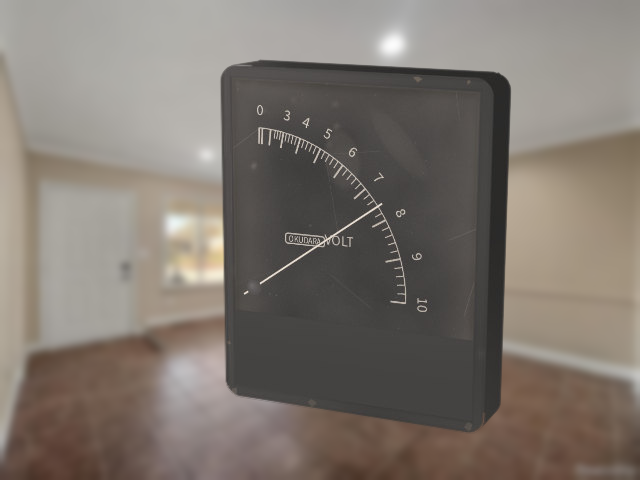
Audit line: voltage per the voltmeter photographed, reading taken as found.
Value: 7.6 V
